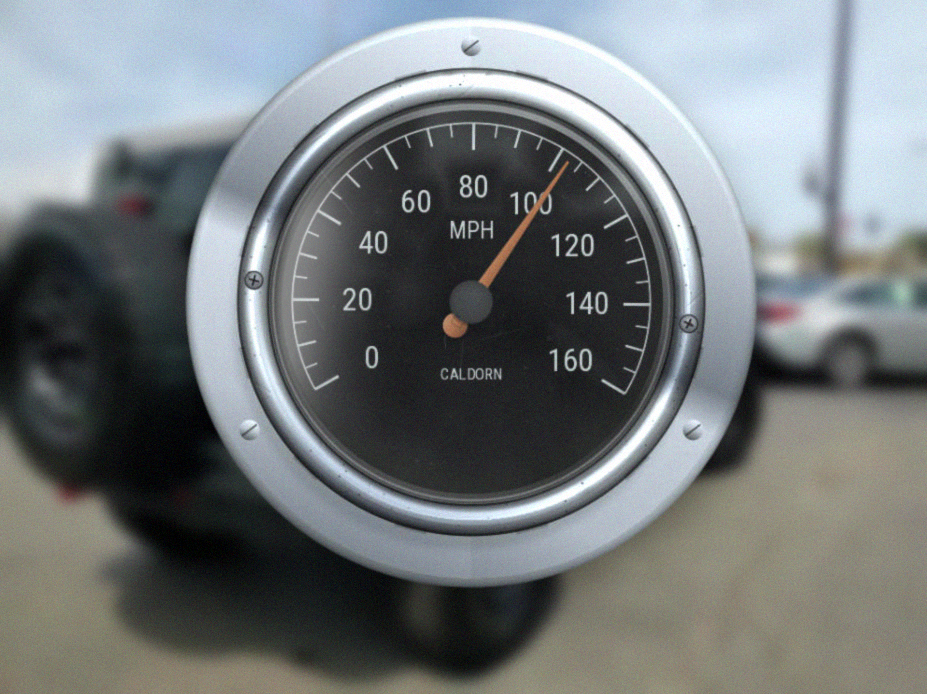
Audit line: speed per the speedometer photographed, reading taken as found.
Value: 102.5 mph
